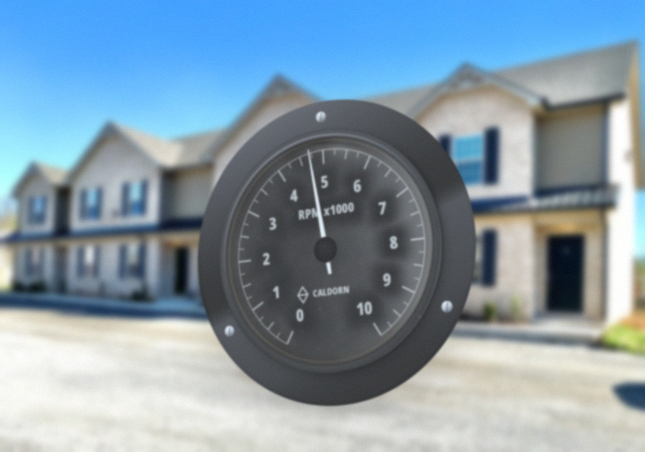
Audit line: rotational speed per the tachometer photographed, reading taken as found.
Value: 4750 rpm
